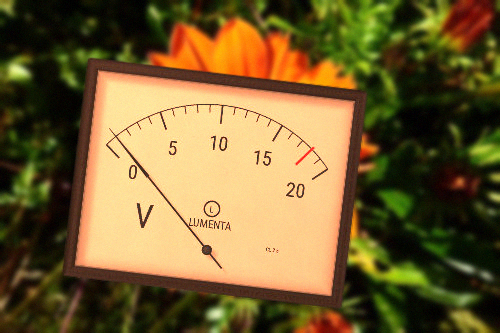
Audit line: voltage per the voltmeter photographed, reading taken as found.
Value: 1 V
